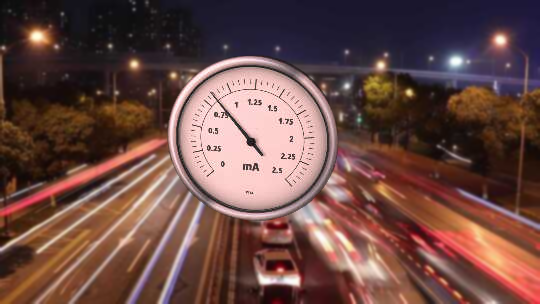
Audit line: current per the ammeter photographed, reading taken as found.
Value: 0.85 mA
